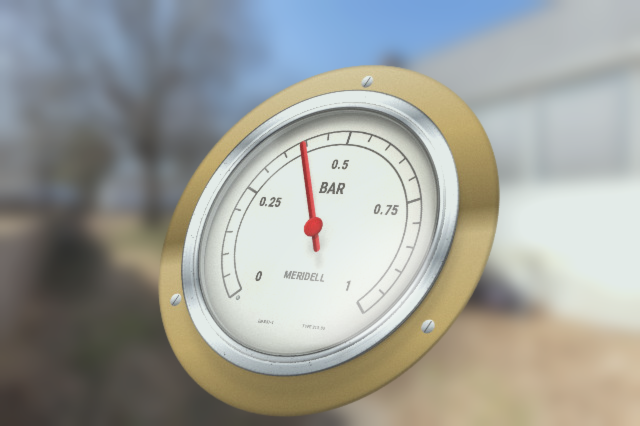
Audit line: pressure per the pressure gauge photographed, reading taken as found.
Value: 0.4 bar
